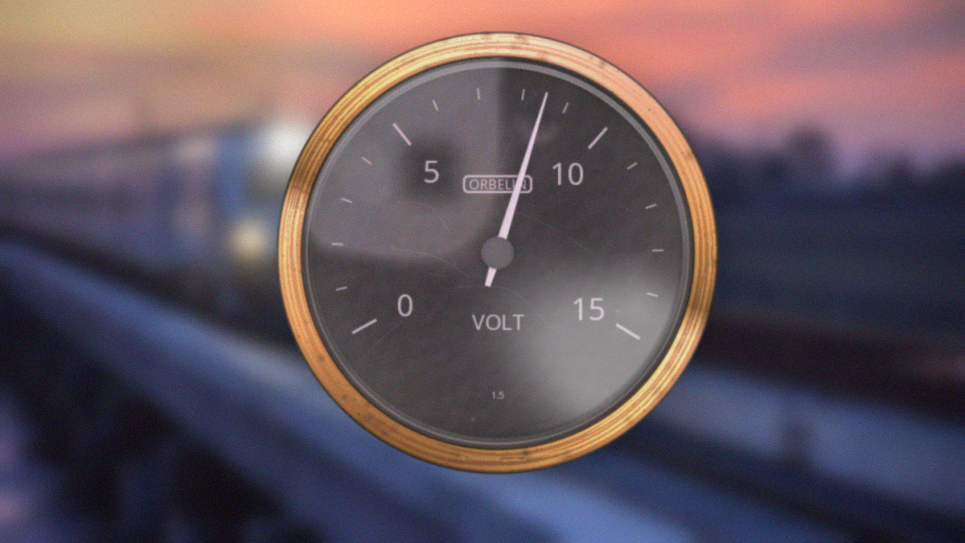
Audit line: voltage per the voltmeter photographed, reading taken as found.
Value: 8.5 V
